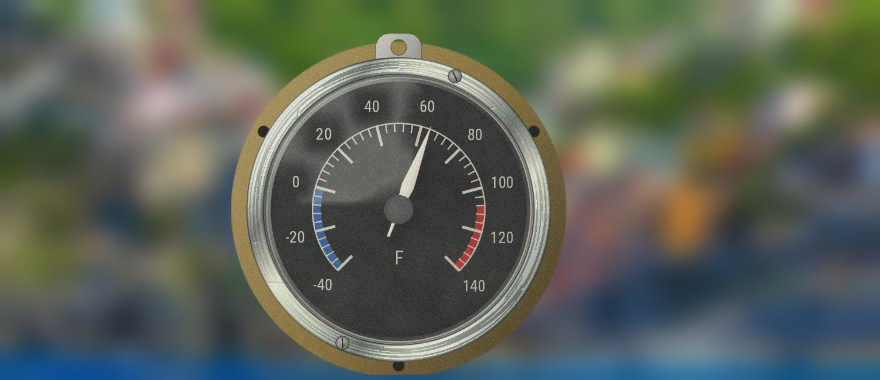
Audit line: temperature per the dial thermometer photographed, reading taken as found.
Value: 64 °F
